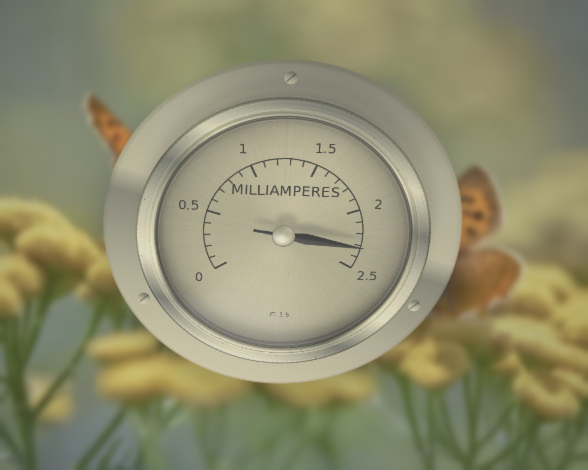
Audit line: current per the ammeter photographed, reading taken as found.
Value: 2.3 mA
